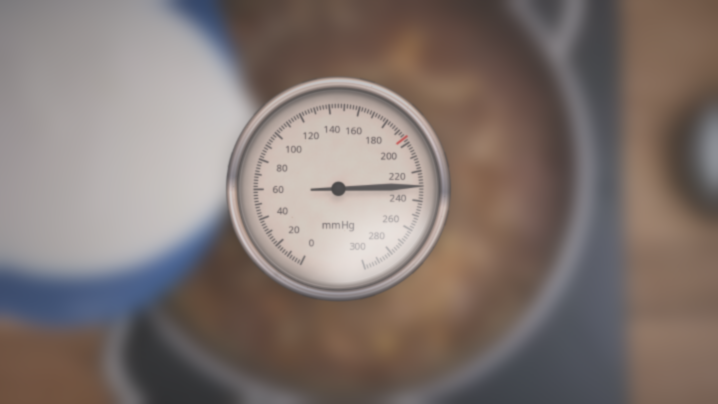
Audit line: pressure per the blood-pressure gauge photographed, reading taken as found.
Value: 230 mmHg
